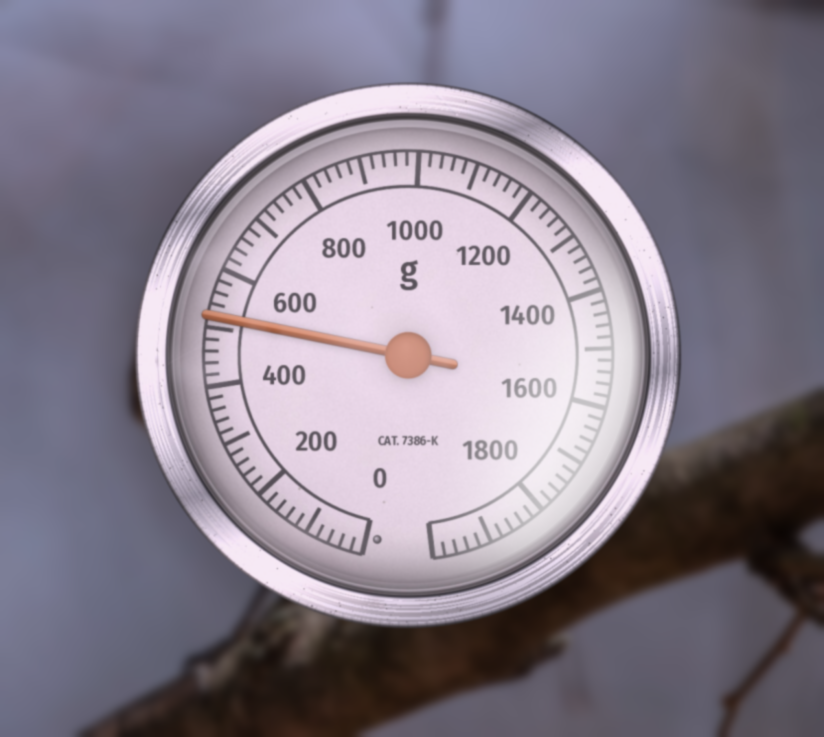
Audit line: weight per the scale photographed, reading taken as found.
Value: 520 g
